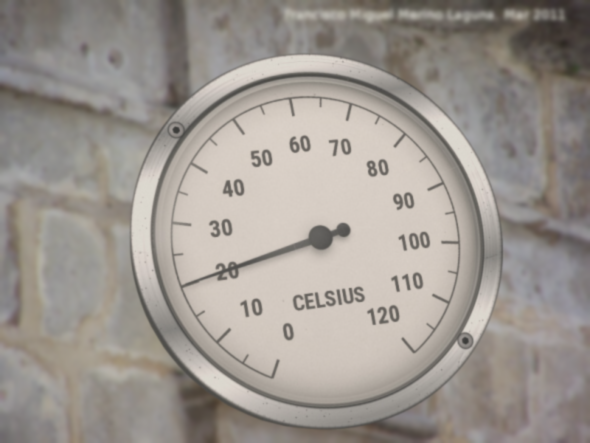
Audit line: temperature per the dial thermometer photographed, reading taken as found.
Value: 20 °C
